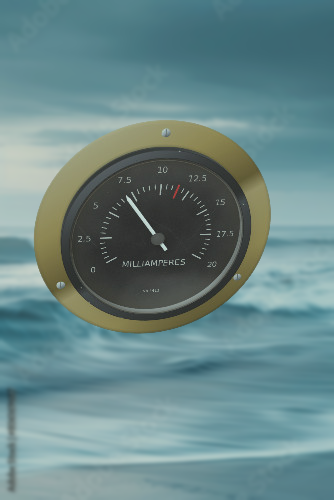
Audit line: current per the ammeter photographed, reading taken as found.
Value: 7 mA
